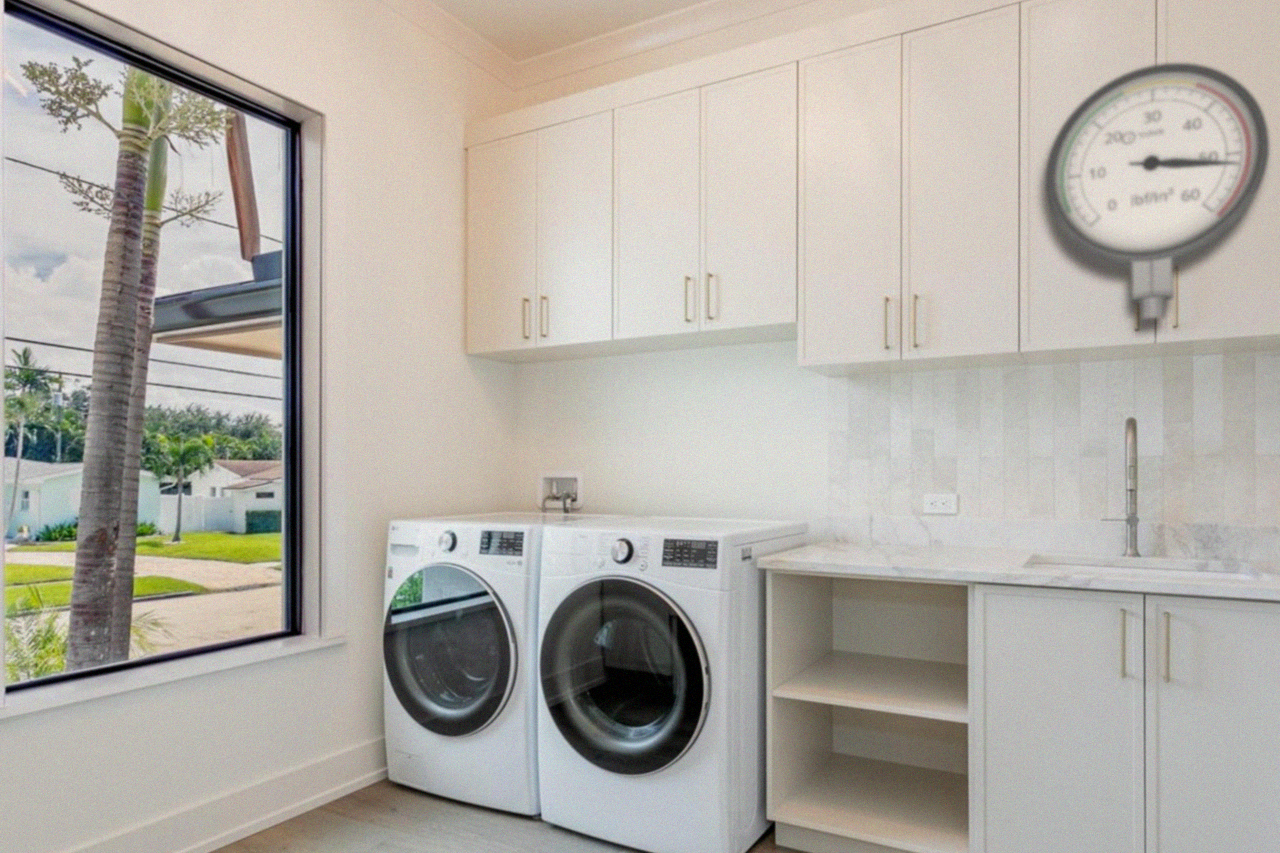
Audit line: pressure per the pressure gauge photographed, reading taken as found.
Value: 52 psi
